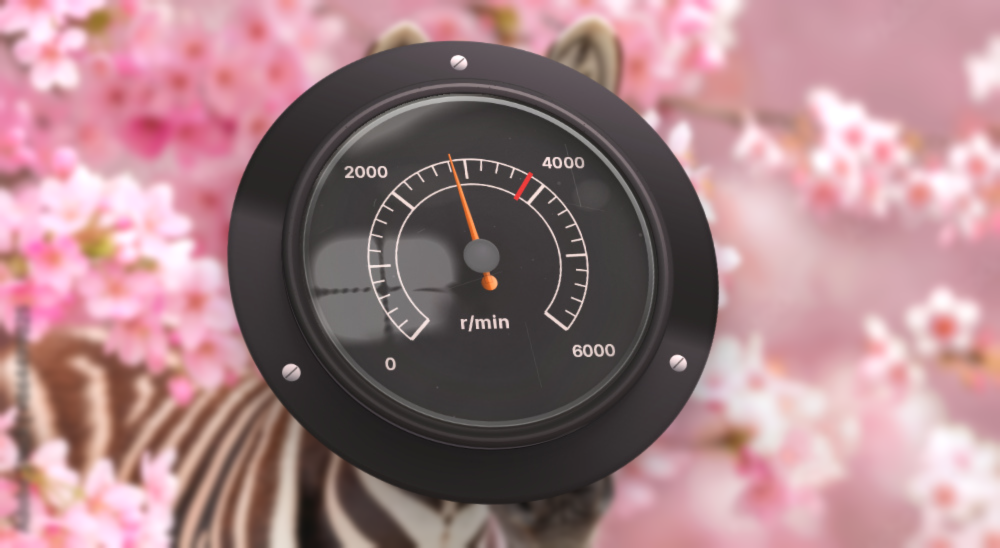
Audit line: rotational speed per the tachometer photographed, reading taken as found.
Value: 2800 rpm
